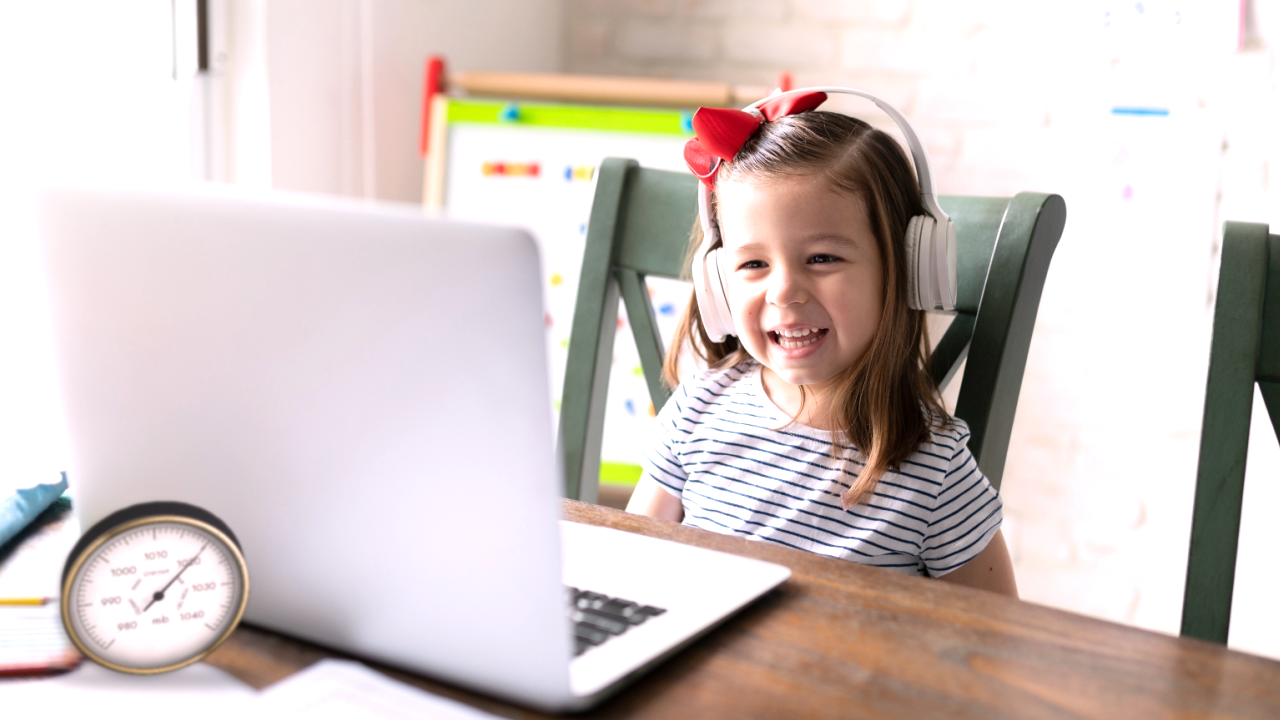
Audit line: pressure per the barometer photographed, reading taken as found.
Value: 1020 mbar
